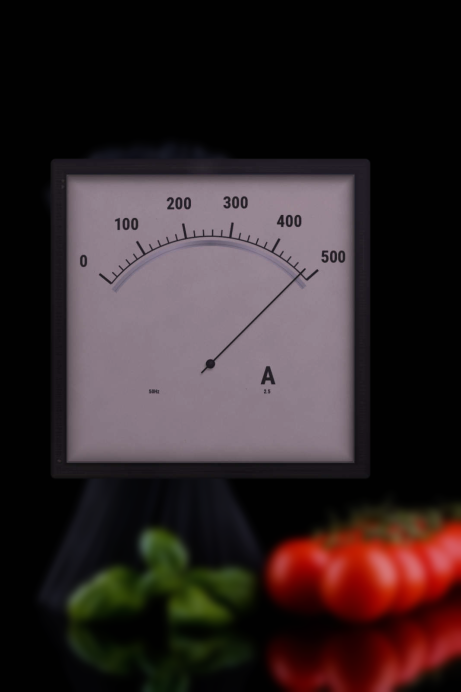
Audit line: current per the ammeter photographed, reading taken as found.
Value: 480 A
